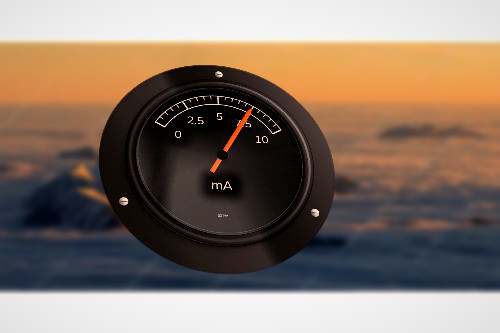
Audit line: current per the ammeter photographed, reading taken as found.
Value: 7.5 mA
